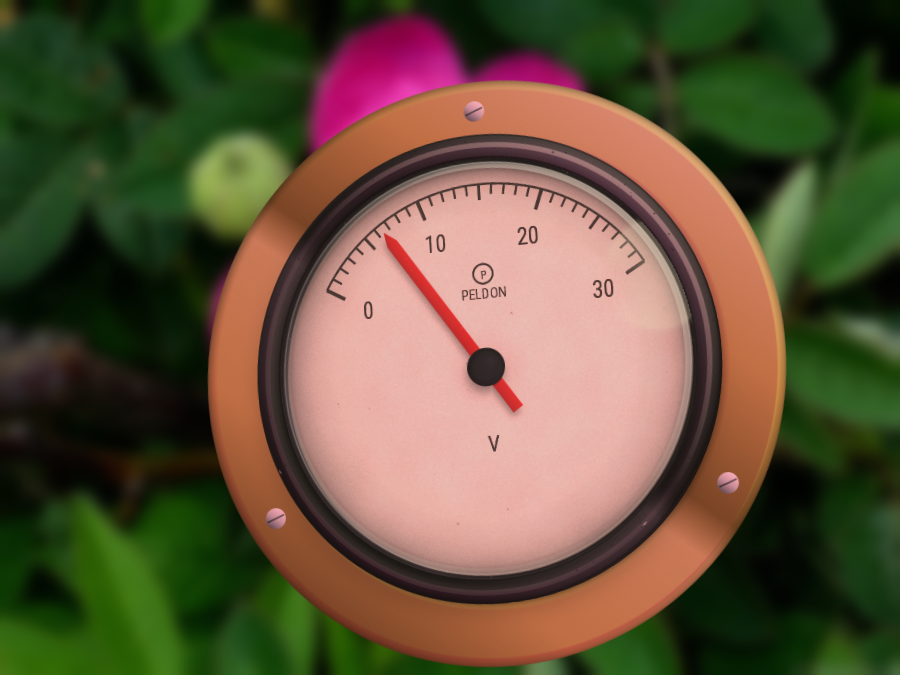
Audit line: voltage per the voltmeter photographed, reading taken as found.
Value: 6.5 V
